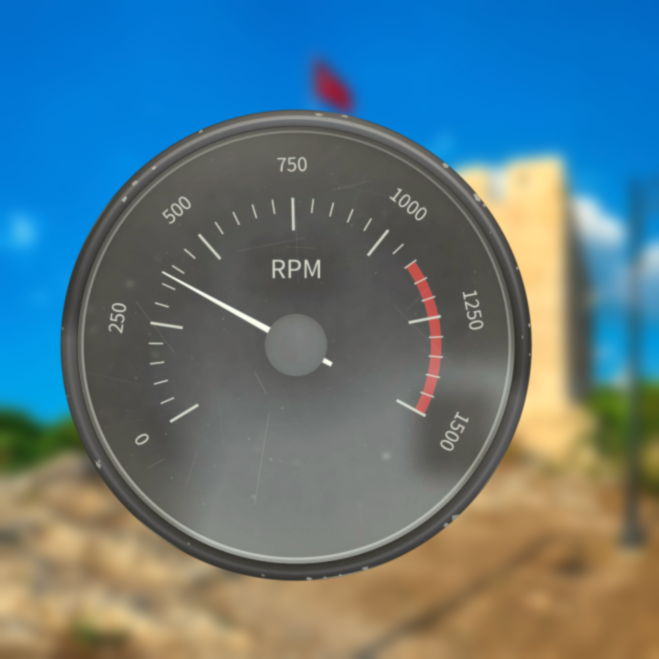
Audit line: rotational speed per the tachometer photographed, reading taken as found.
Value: 375 rpm
